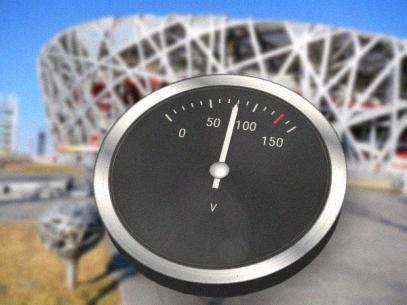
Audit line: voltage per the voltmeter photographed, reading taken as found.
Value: 80 V
